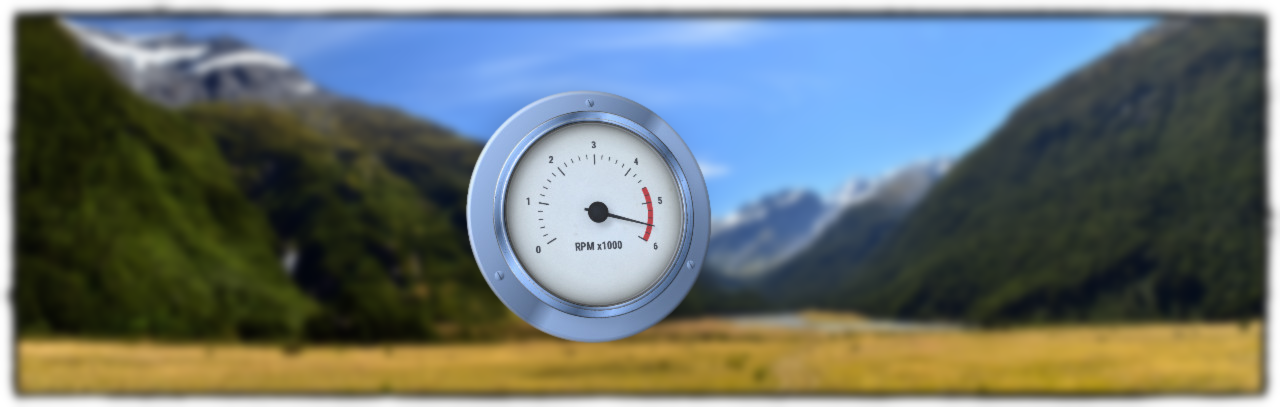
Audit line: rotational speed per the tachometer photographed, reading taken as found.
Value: 5600 rpm
